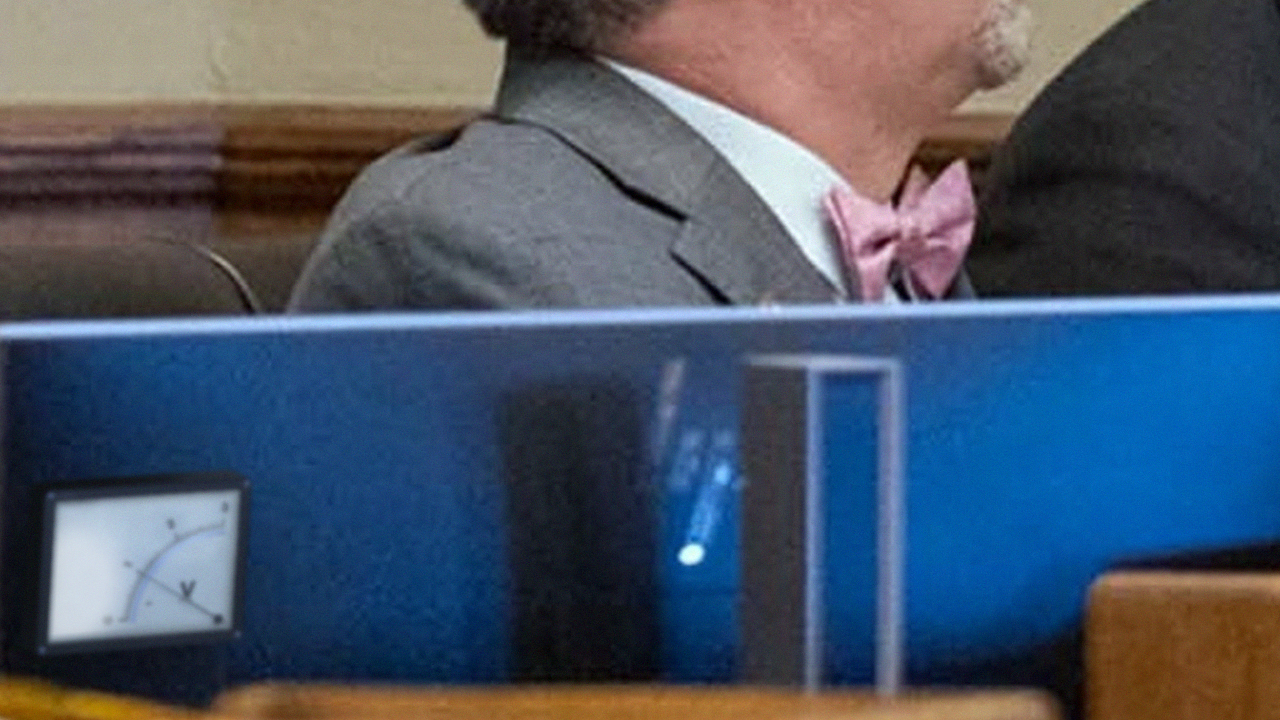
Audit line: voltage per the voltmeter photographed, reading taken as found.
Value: 1 V
